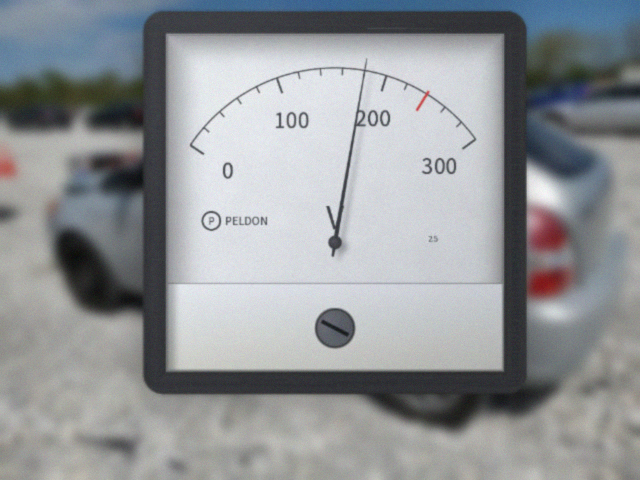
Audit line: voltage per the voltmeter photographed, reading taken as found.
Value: 180 V
